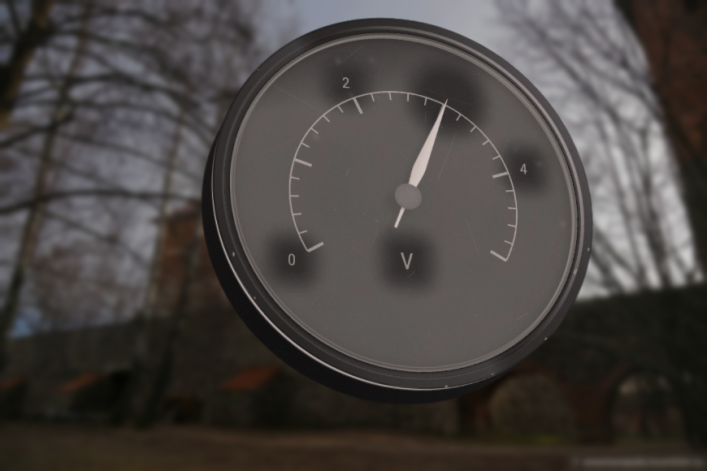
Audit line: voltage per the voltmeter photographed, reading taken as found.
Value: 3 V
